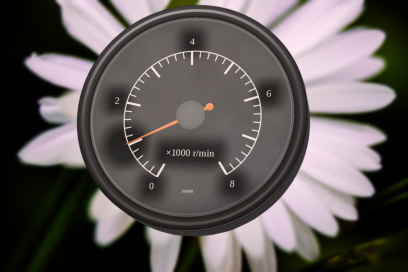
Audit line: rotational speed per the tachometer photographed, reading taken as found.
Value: 1000 rpm
